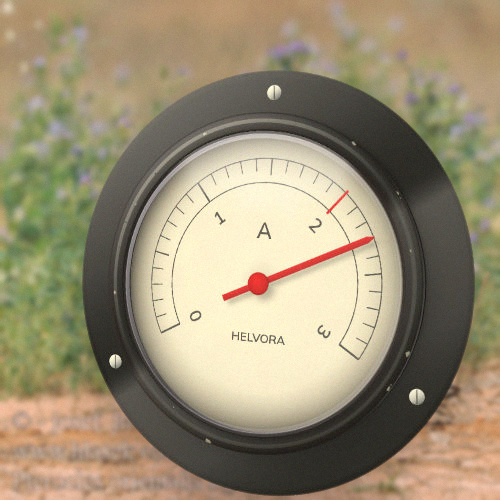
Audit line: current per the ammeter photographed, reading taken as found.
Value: 2.3 A
